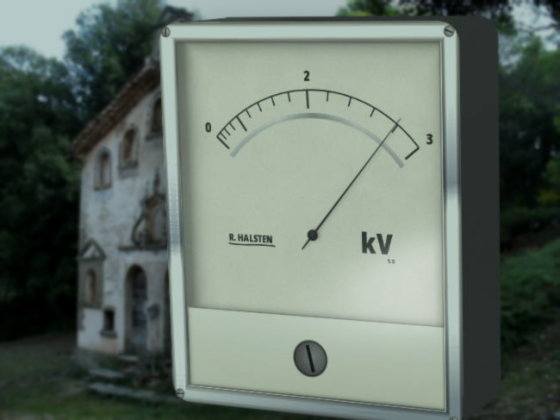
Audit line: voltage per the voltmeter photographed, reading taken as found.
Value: 2.8 kV
